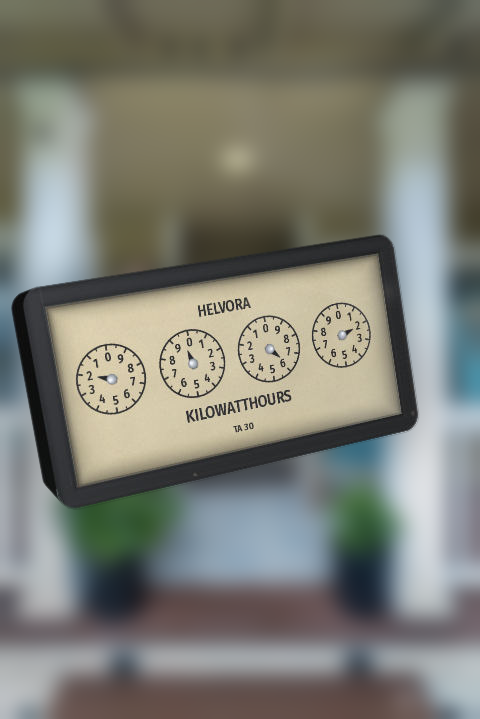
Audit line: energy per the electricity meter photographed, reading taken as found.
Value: 1962 kWh
